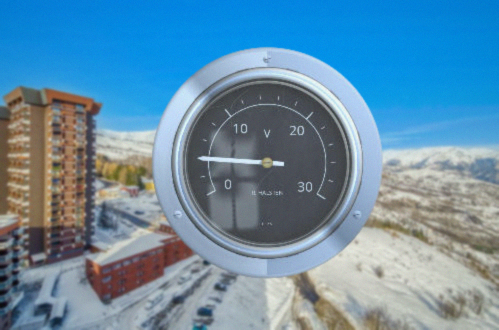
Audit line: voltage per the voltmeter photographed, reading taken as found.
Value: 4 V
